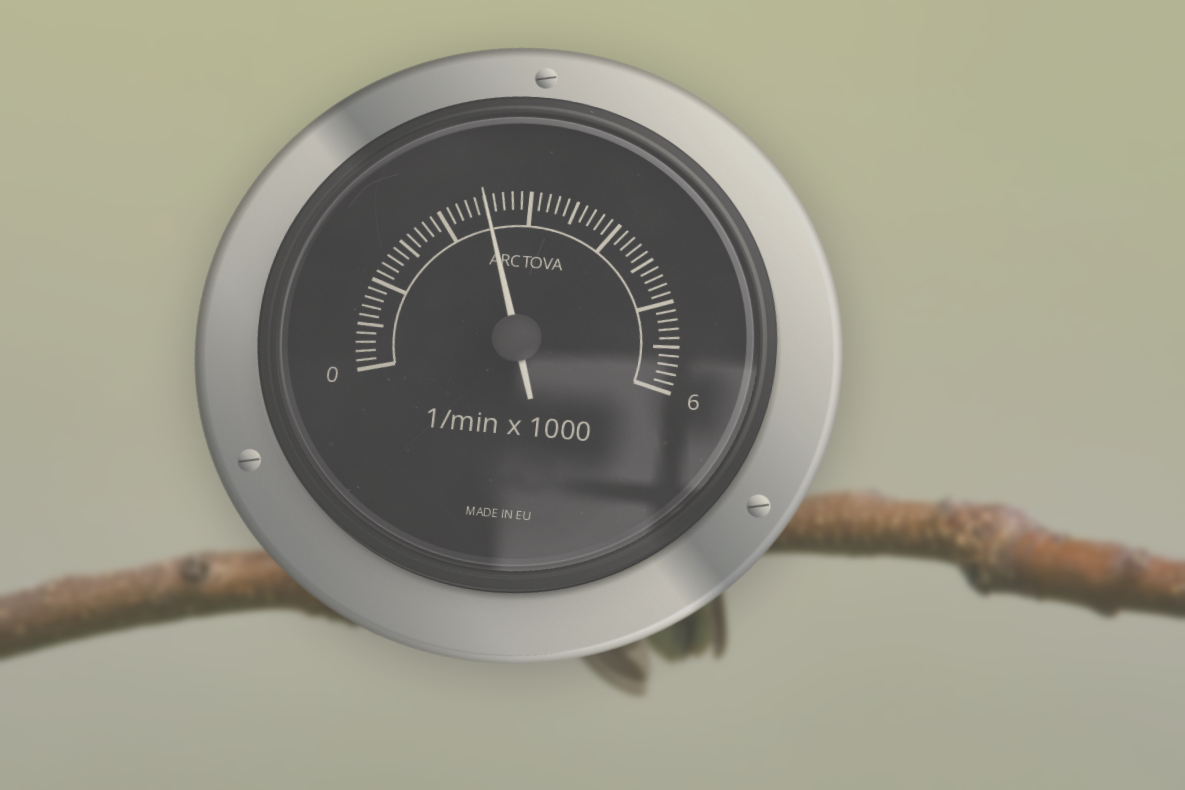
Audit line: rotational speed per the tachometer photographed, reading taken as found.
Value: 2500 rpm
